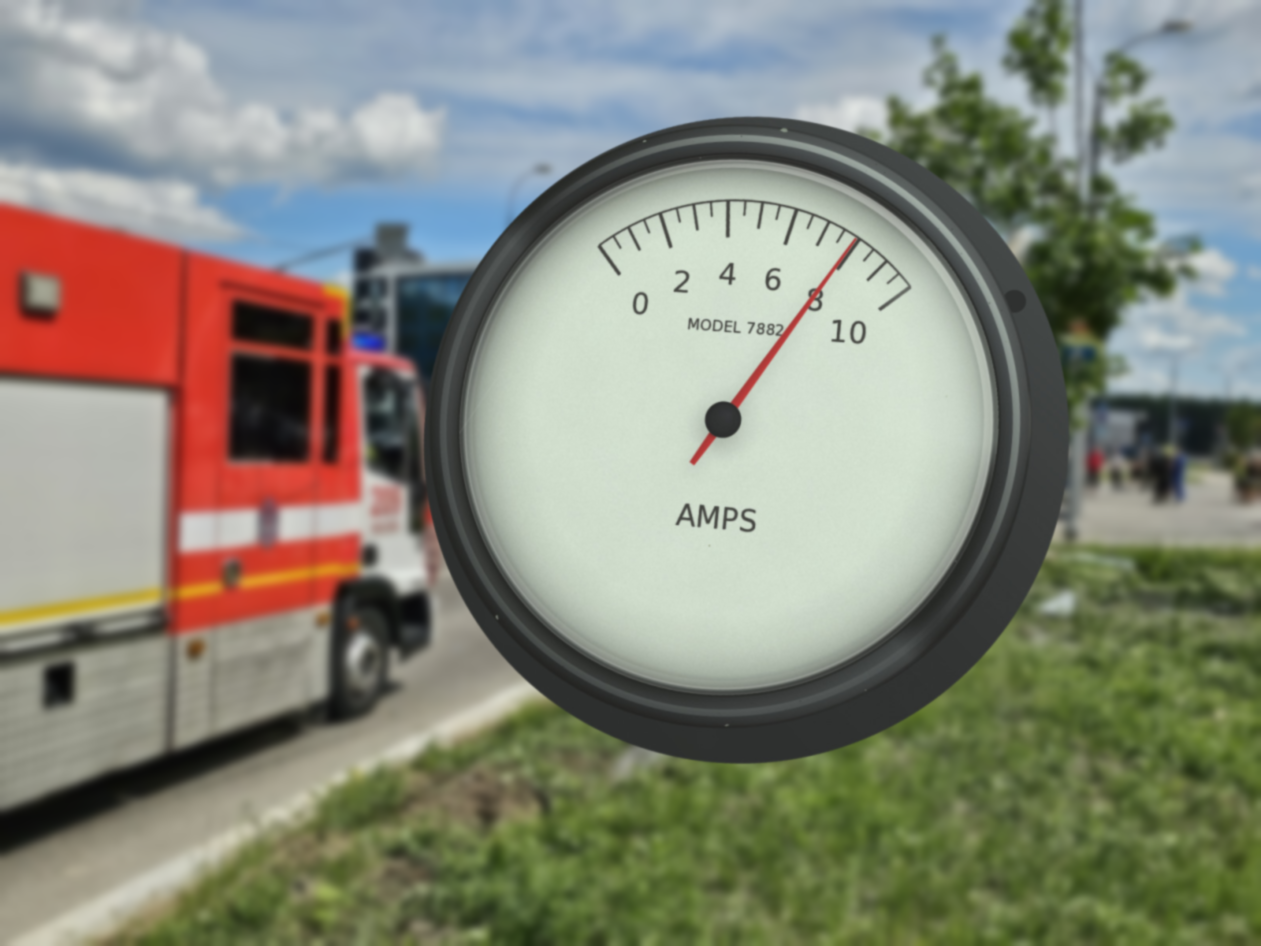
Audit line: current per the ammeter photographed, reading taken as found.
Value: 8 A
